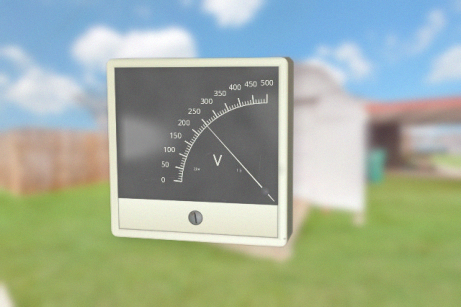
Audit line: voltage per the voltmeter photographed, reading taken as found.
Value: 250 V
